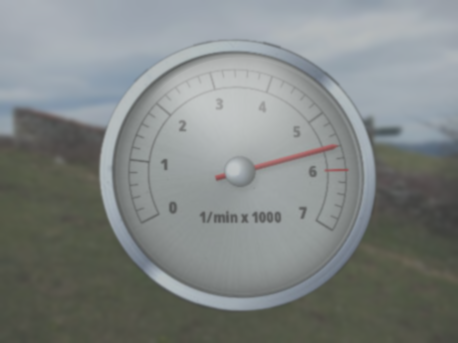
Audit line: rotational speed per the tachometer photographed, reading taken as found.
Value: 5600 rpm
